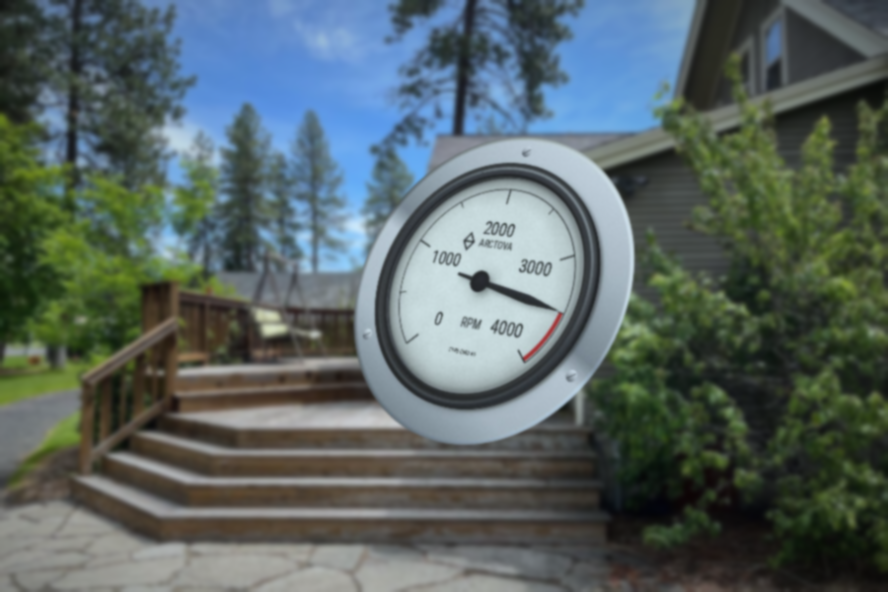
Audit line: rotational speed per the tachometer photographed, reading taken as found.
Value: 3500 rpm
